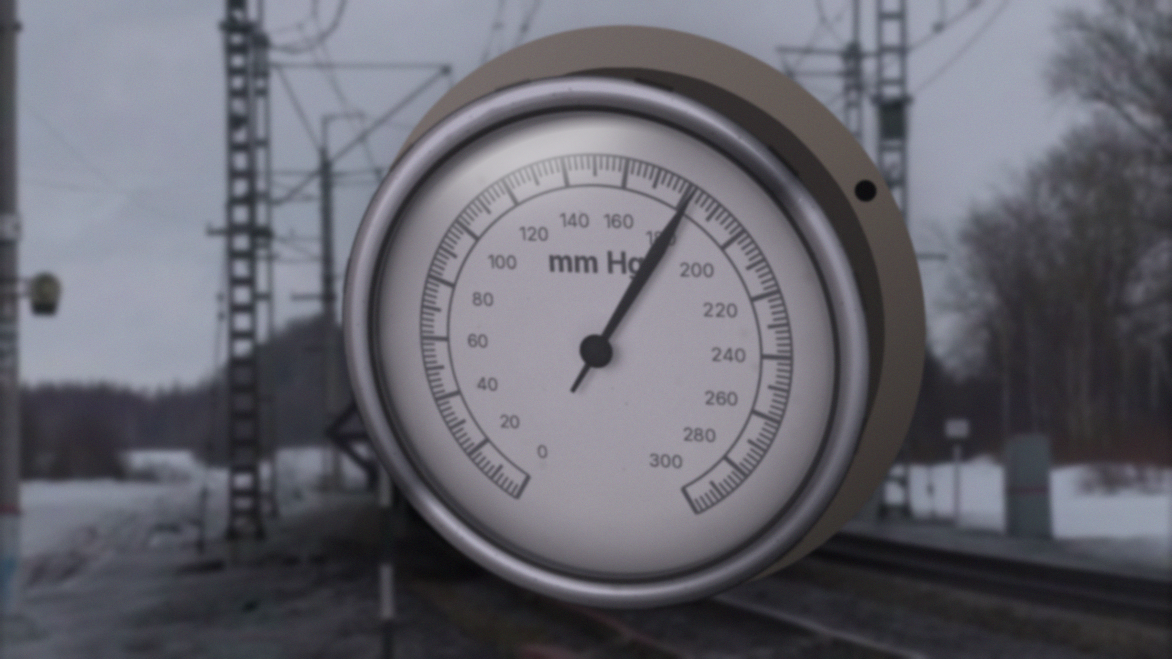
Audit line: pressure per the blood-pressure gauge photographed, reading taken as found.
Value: 182 mmHg
